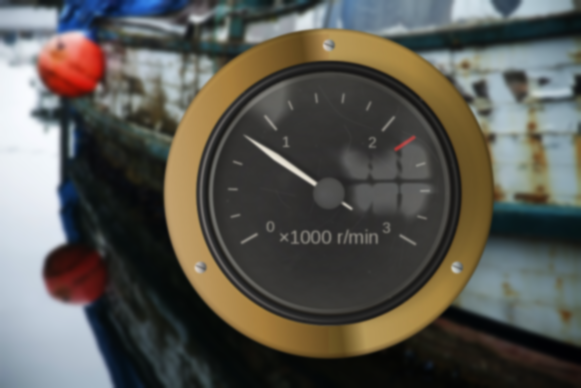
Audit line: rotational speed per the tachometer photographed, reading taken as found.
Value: 800 rpm
